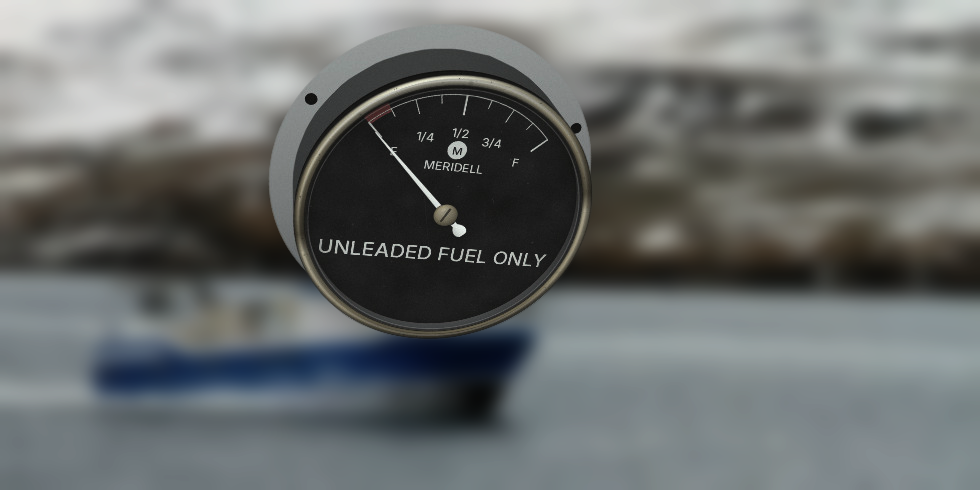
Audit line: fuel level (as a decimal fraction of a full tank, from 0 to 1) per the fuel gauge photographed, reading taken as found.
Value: 0
